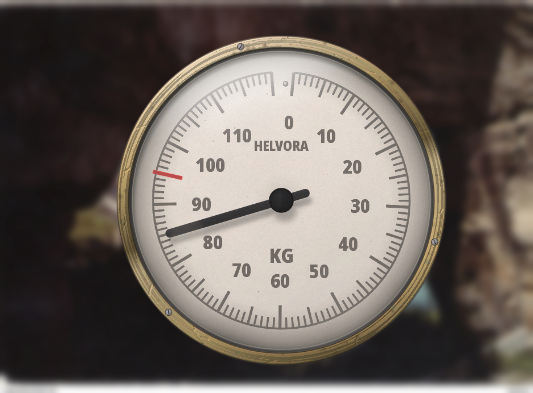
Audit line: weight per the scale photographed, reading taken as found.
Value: 85 kg
